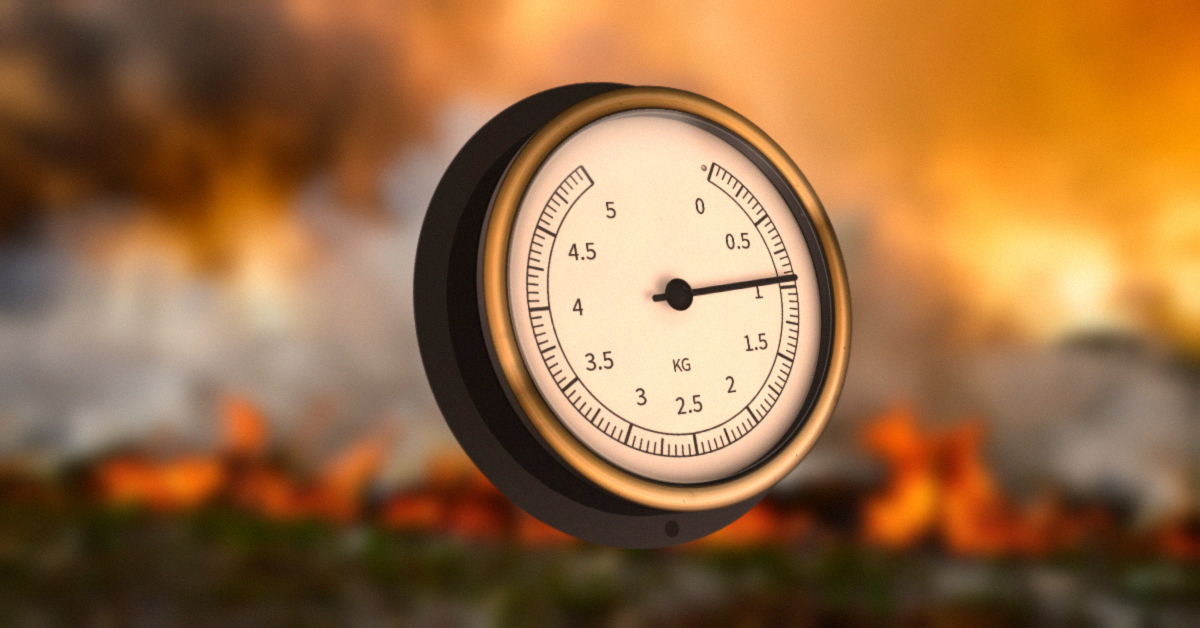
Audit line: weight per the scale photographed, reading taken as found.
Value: 0.95 kg
